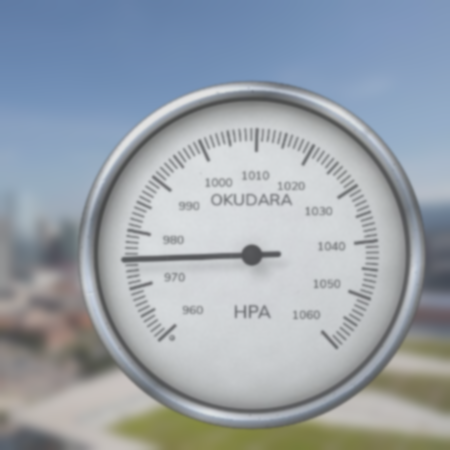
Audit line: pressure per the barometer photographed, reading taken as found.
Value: 975 hPa
